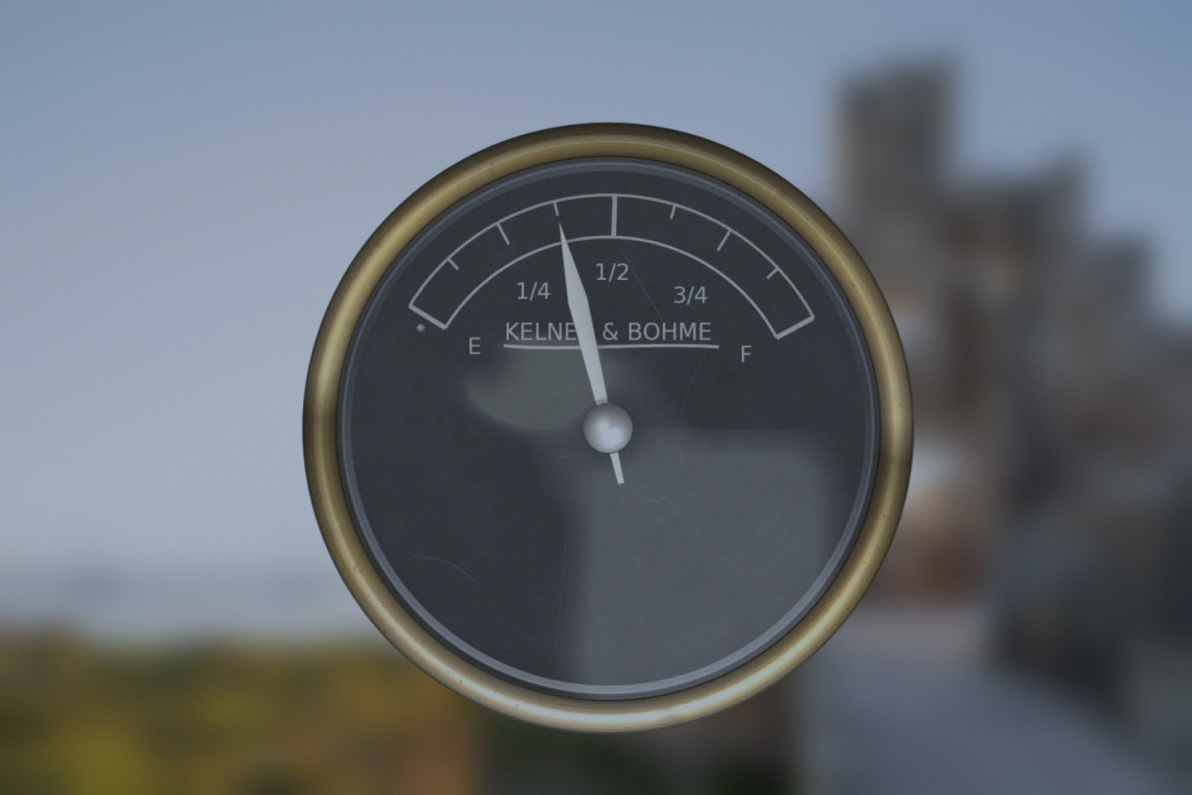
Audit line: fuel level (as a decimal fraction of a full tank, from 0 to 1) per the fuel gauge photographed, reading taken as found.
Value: 0.375
